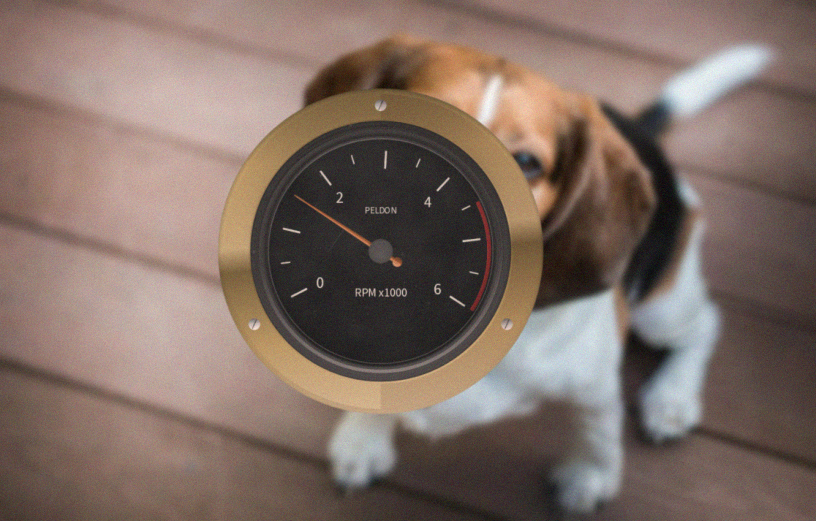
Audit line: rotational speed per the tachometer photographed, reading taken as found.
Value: 1500 rpm
